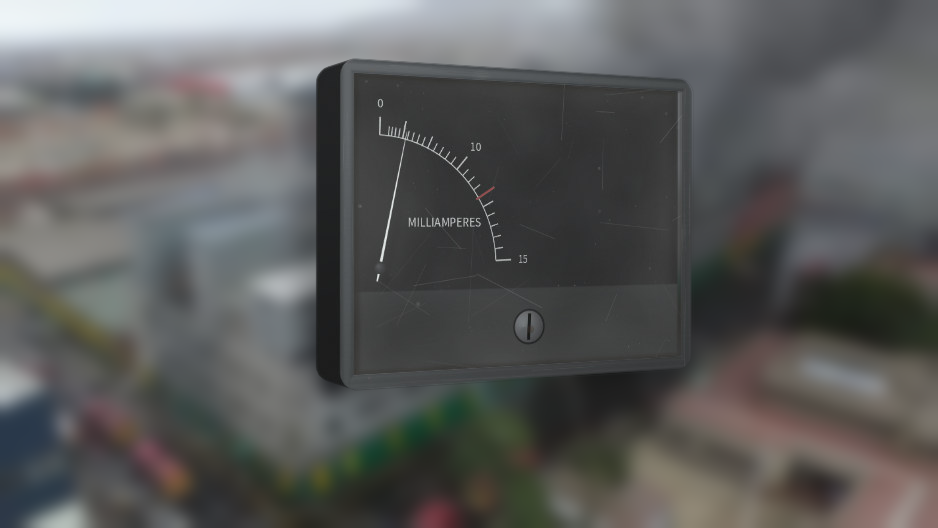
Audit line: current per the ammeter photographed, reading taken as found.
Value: 5 mA
